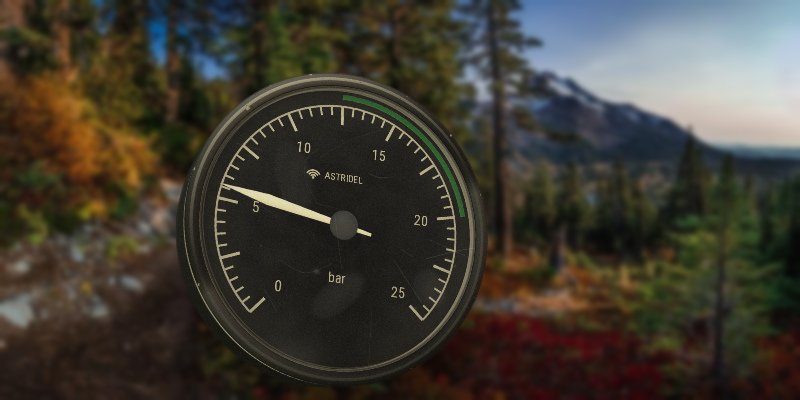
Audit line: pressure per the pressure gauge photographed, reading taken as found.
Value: 5.5 bar
